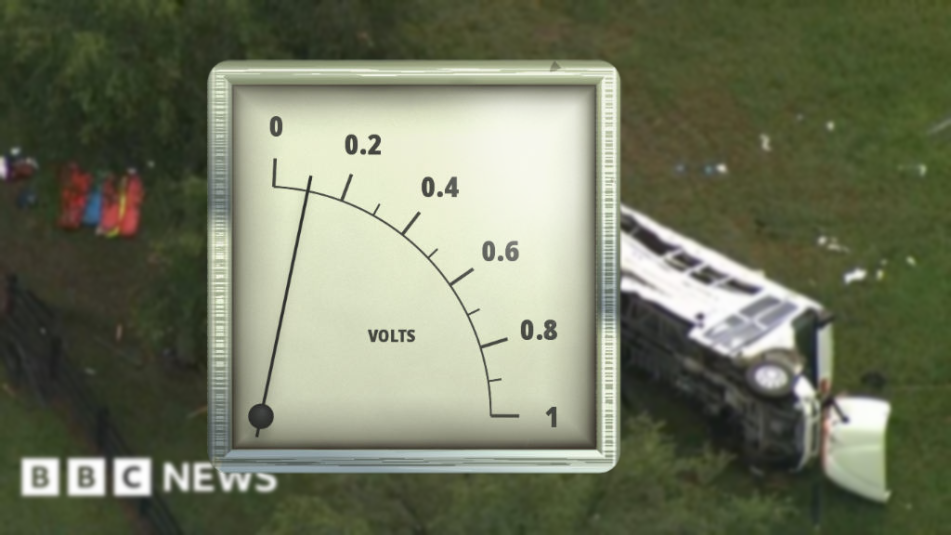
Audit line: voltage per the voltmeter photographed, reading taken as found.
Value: 0.1 V
